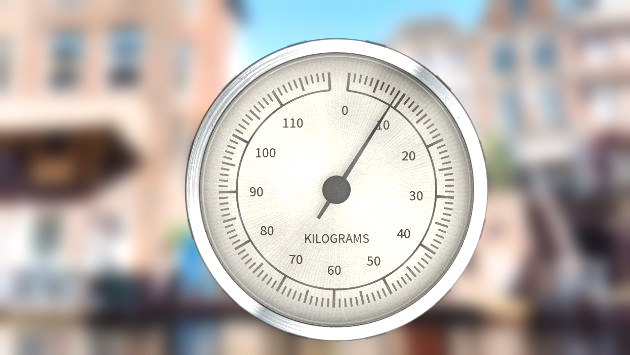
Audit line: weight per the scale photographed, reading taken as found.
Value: 9 kg
